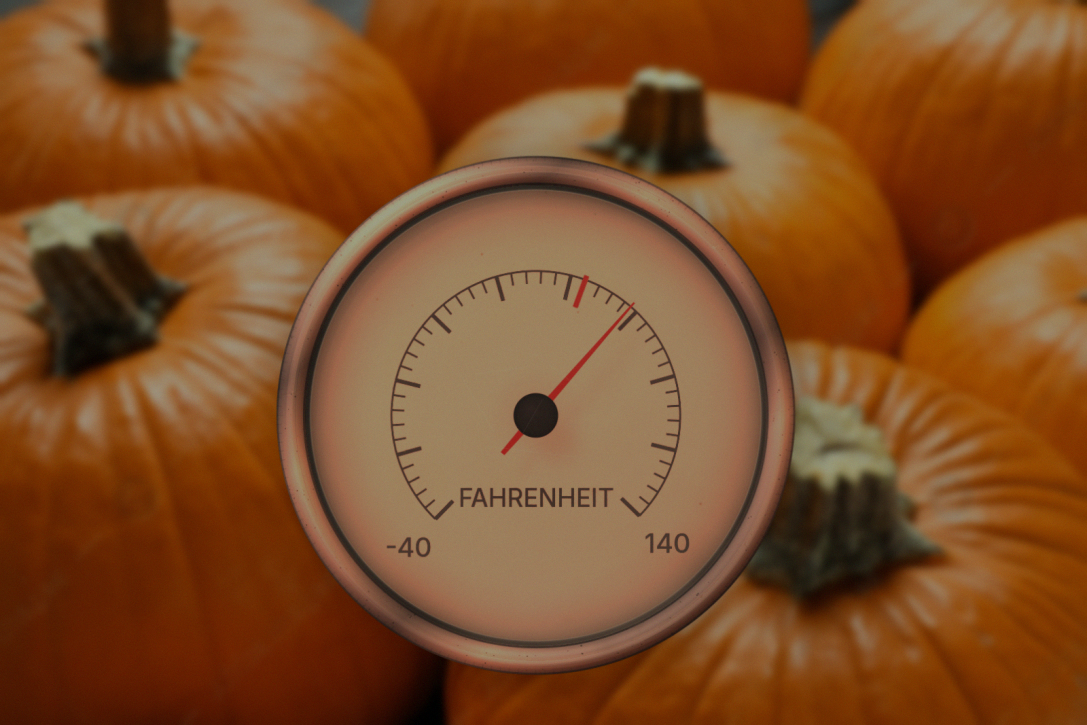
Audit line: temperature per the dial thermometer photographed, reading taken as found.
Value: 78 °F
